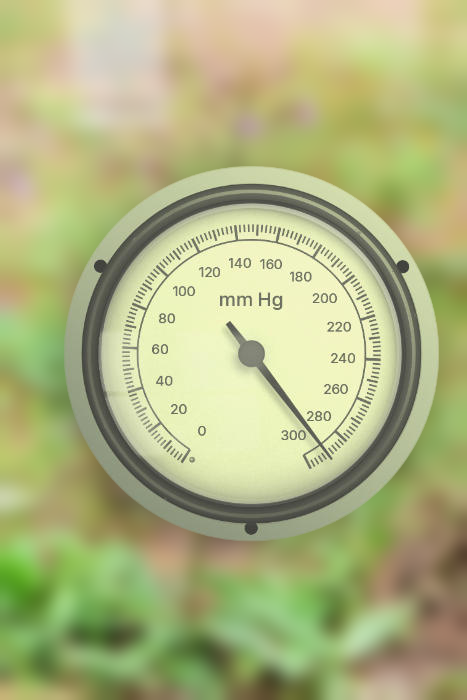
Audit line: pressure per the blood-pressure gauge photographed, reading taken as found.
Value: 290 mmHg
